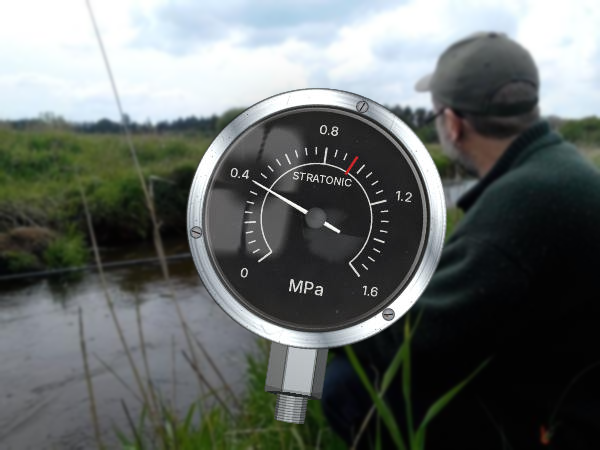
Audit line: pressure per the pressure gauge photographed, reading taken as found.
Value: 0.4 MPa
